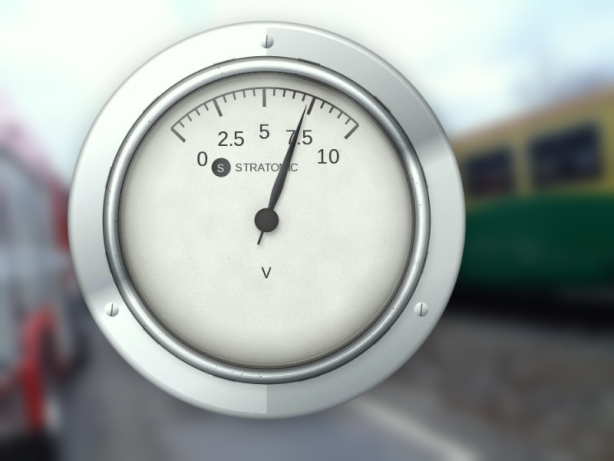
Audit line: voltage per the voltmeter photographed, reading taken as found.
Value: 7.25 V
